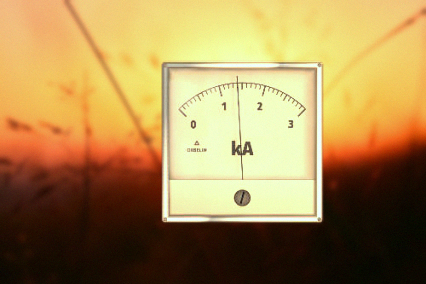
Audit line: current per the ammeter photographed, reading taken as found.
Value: 1.4 kA
